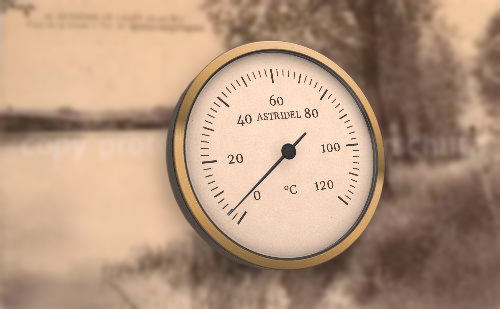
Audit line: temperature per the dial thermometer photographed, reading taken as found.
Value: 4 °C
